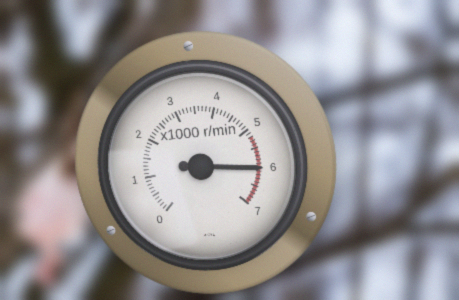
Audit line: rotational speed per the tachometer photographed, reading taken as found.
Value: 6000 rpm
